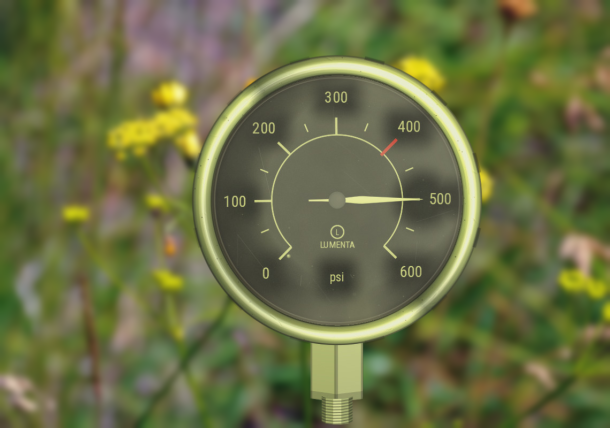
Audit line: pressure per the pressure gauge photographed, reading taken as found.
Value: 500 psi
